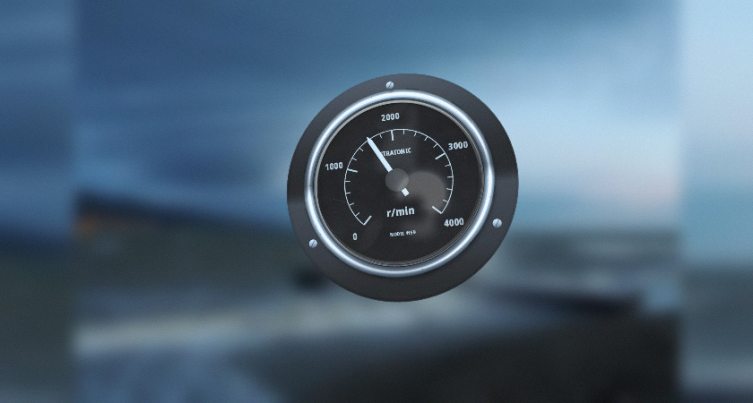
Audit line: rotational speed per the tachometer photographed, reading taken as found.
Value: 1600 rpm
